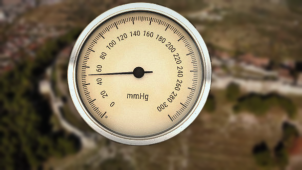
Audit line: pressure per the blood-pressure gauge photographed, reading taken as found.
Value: 50 mmHg
